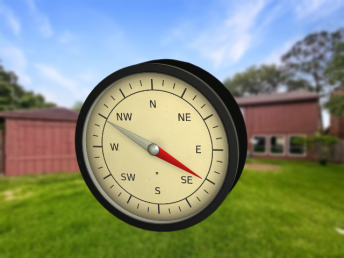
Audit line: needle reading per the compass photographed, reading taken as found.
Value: 120 °
